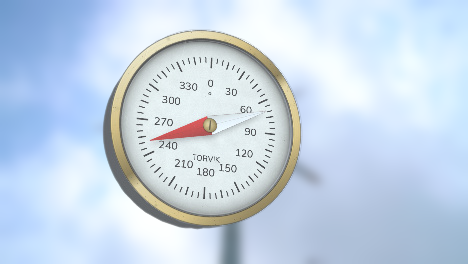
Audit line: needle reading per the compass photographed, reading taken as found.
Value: 250 °
